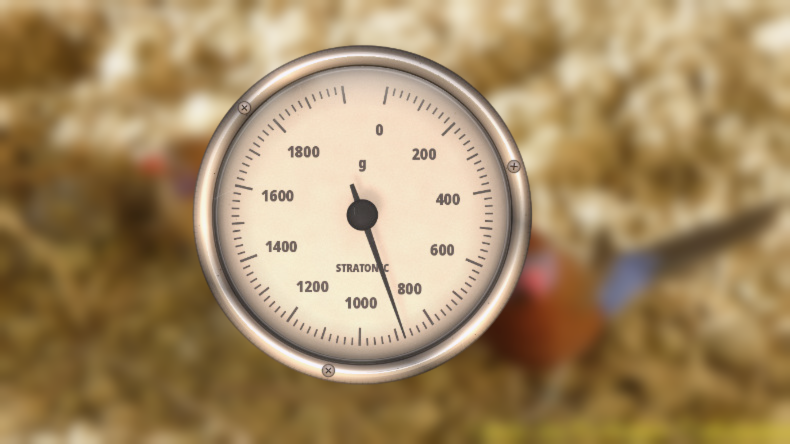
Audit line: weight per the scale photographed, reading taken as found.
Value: 880 g
